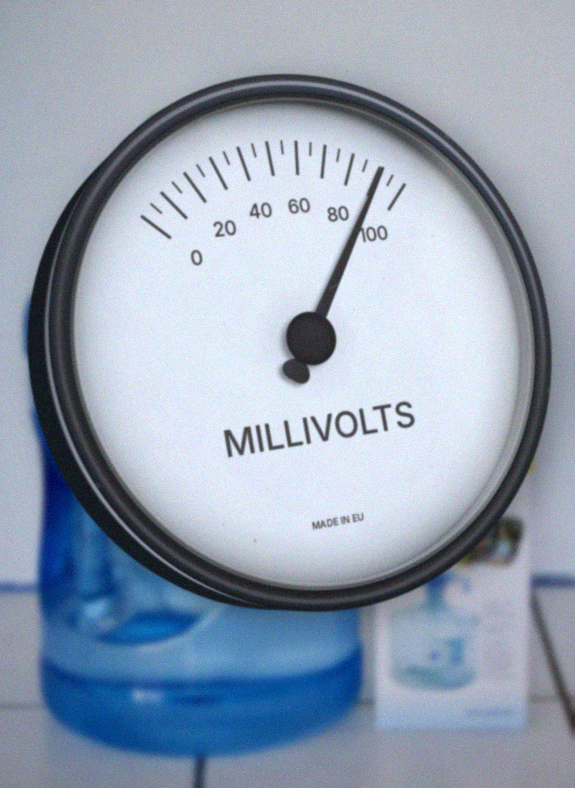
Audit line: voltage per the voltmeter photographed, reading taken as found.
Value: 90 mV
